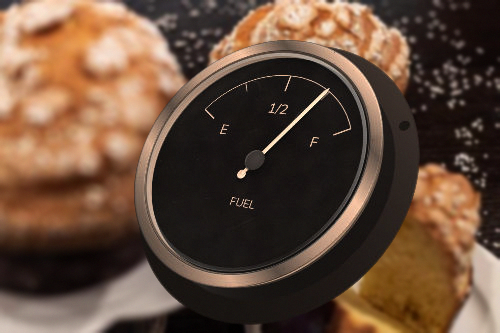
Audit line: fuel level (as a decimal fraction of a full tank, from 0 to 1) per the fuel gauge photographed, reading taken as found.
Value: 0.75
